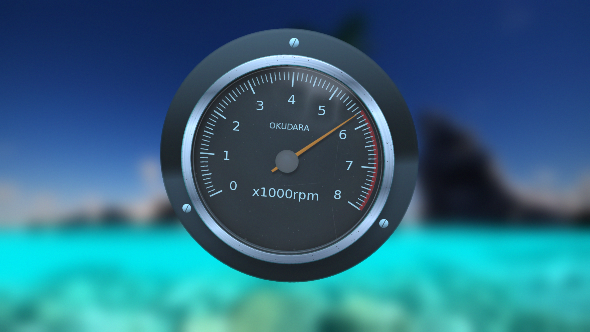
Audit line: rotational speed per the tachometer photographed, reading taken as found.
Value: 5700 rpm
